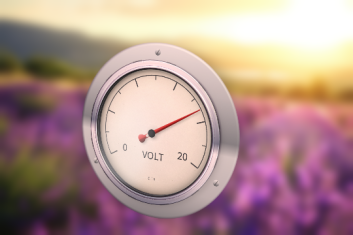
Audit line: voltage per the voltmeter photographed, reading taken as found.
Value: 15 V
